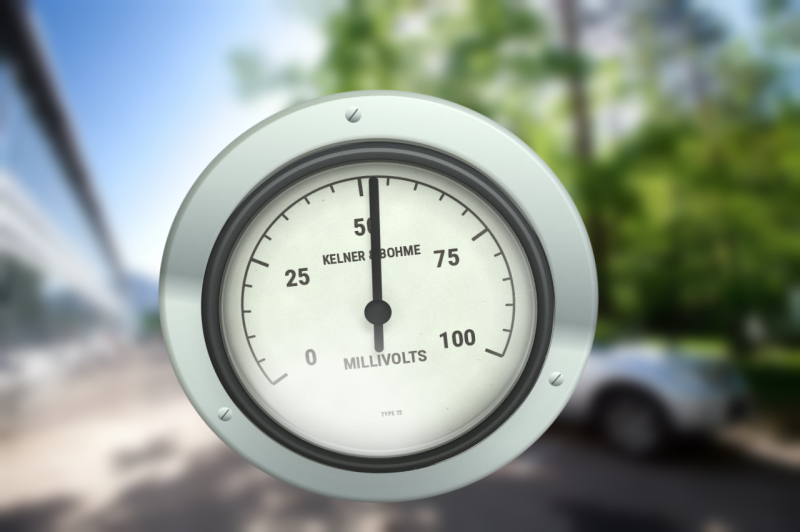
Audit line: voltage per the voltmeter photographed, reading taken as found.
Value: 52.5 mV
